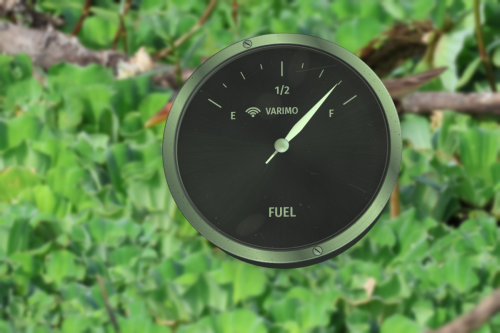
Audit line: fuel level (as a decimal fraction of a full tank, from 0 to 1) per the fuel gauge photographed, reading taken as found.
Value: 0.875
